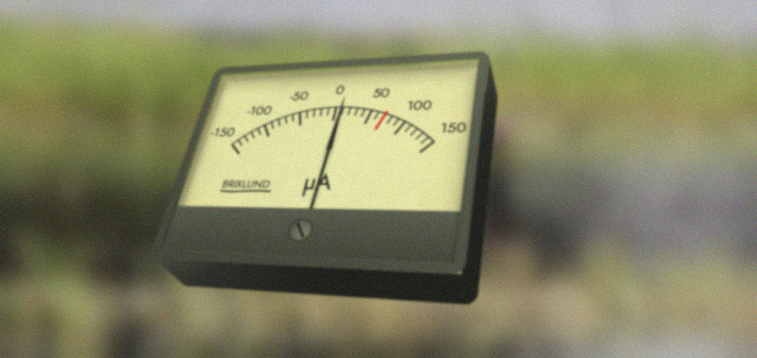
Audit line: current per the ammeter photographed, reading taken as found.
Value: 10 µA
